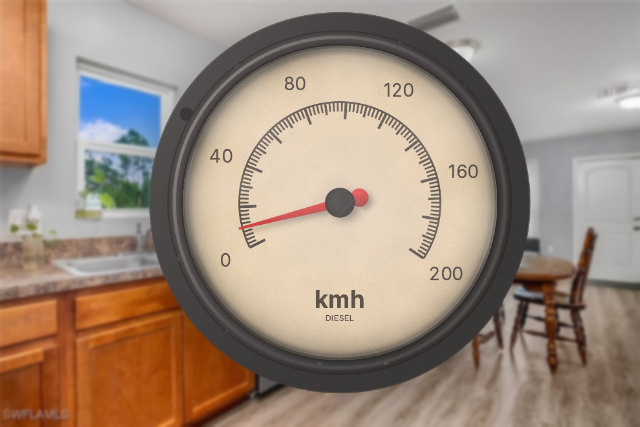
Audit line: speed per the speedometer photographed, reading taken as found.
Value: 10 km/h
